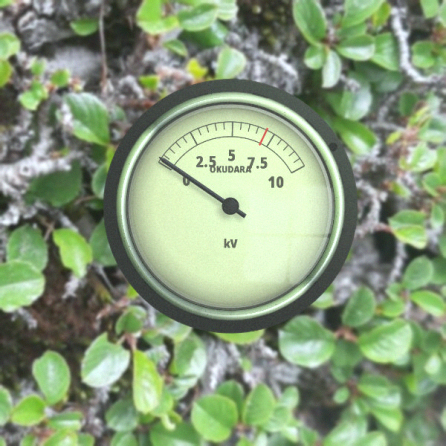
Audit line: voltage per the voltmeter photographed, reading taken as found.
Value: 0.25 kV
